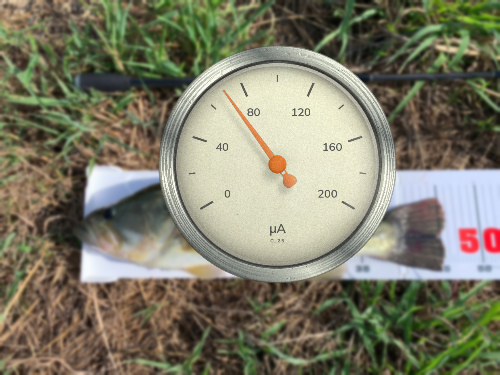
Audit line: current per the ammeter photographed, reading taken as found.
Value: 70 µA
